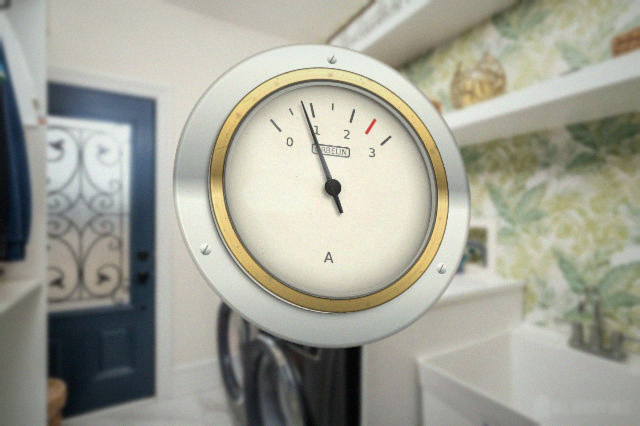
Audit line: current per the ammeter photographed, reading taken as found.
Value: 0.75 A
